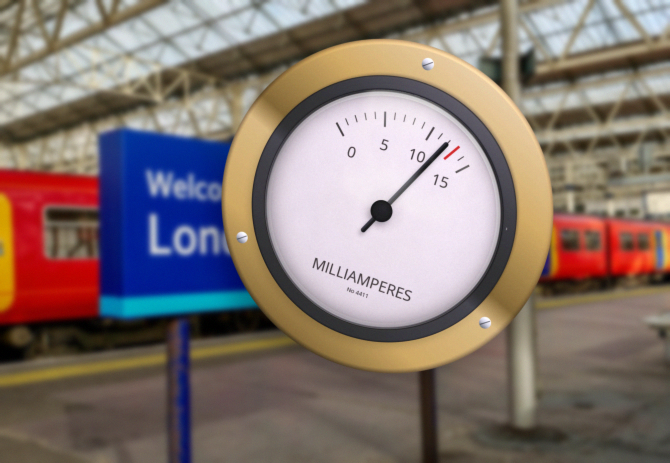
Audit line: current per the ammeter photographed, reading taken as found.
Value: 12 mA
